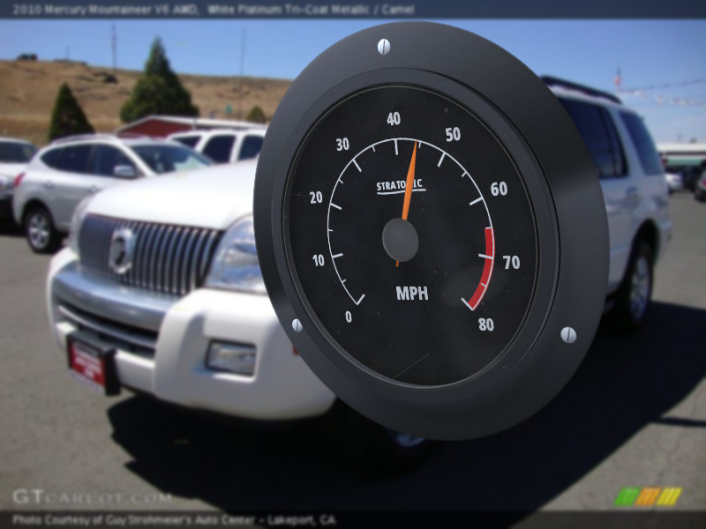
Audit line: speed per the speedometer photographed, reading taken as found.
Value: 45 mph
